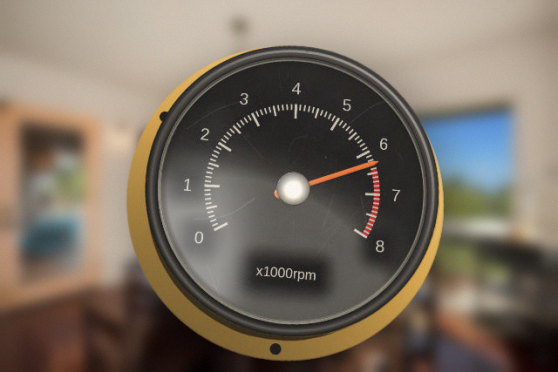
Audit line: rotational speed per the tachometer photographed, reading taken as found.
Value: 6300 rpm
